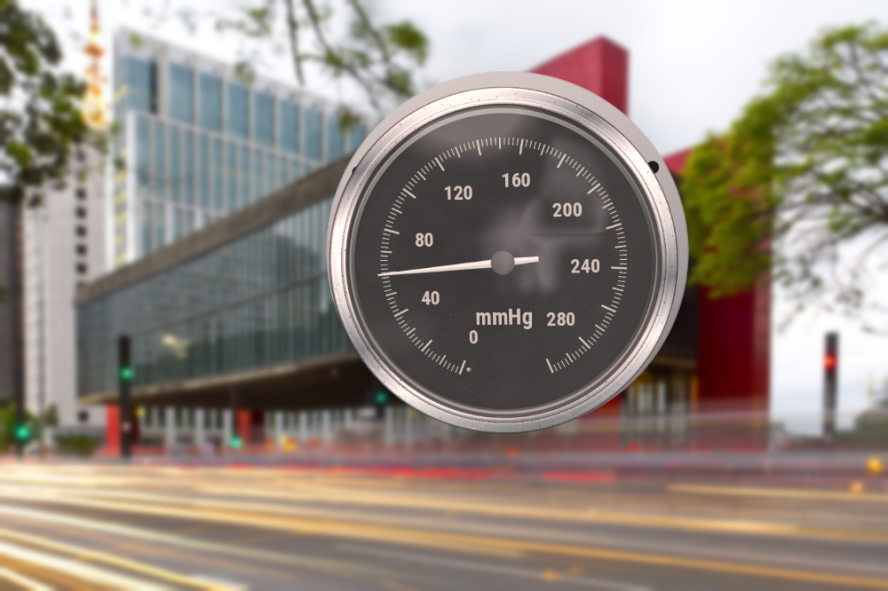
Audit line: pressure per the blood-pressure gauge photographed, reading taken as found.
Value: 60 mmHg
